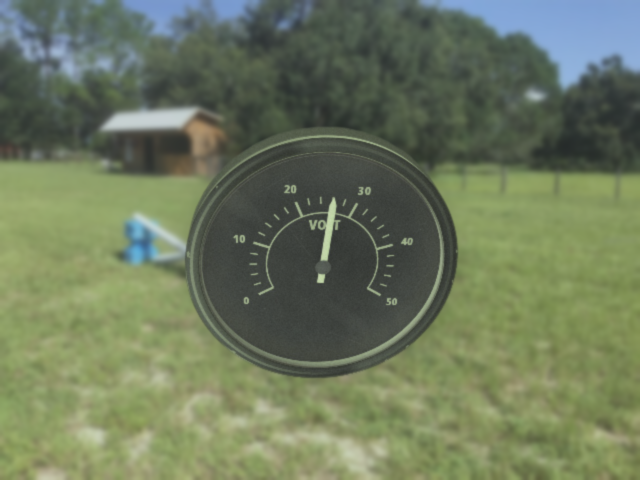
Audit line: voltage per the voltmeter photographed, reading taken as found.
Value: 26 V
